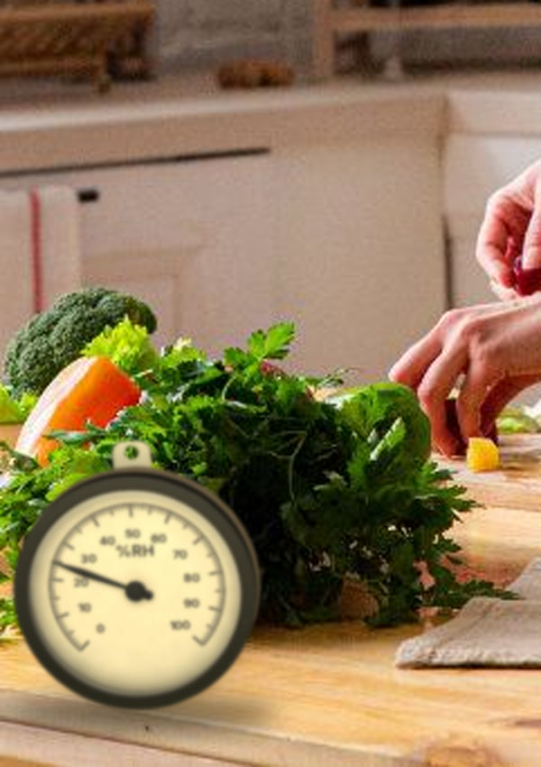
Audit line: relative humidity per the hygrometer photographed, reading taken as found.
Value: 25 %
